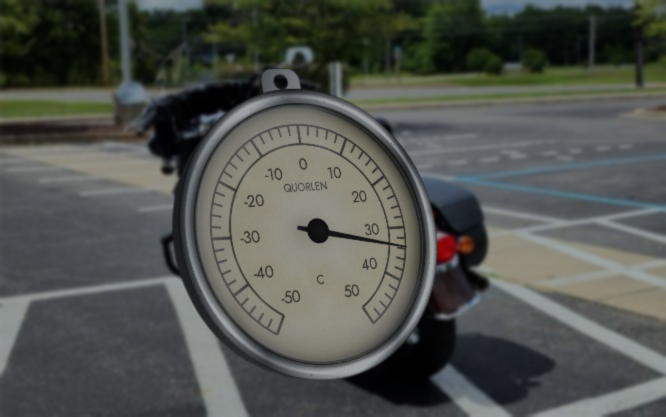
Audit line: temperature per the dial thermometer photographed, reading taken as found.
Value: 34 °C
